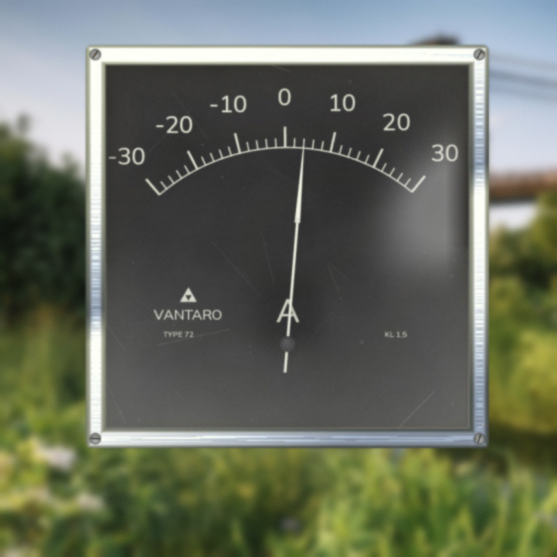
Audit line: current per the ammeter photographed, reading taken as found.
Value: 4 A
